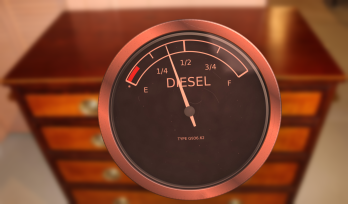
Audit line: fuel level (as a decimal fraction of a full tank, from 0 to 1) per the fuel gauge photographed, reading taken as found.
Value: 0.375
